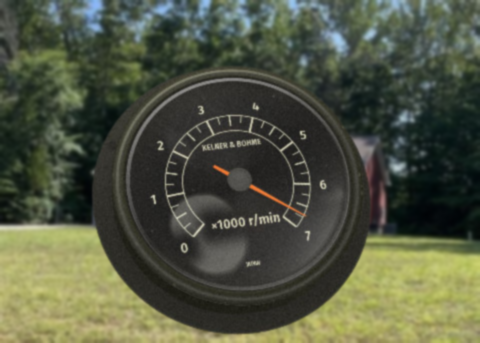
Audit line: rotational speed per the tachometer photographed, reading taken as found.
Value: 6750 rpm
